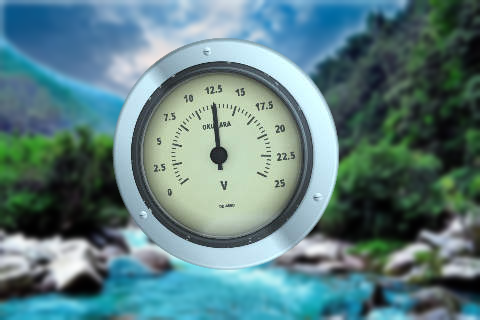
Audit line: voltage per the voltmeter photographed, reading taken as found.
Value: 12.5 V
